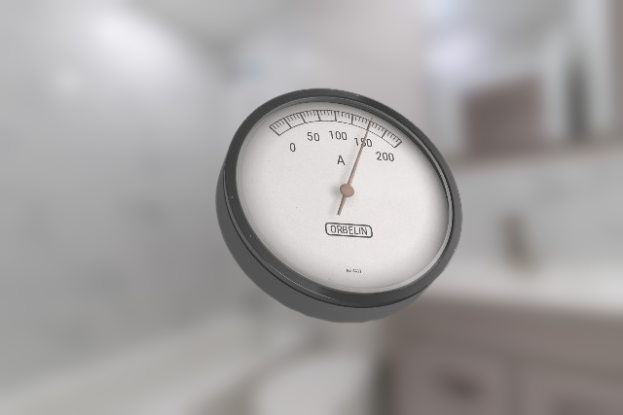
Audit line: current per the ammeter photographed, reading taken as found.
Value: 150 A
